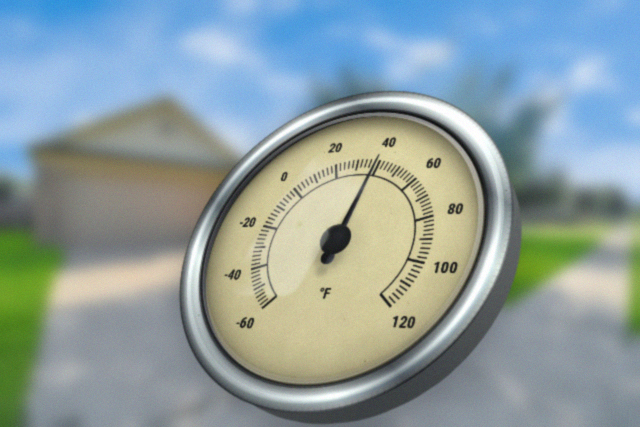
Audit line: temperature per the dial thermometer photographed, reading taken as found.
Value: 40 °F
